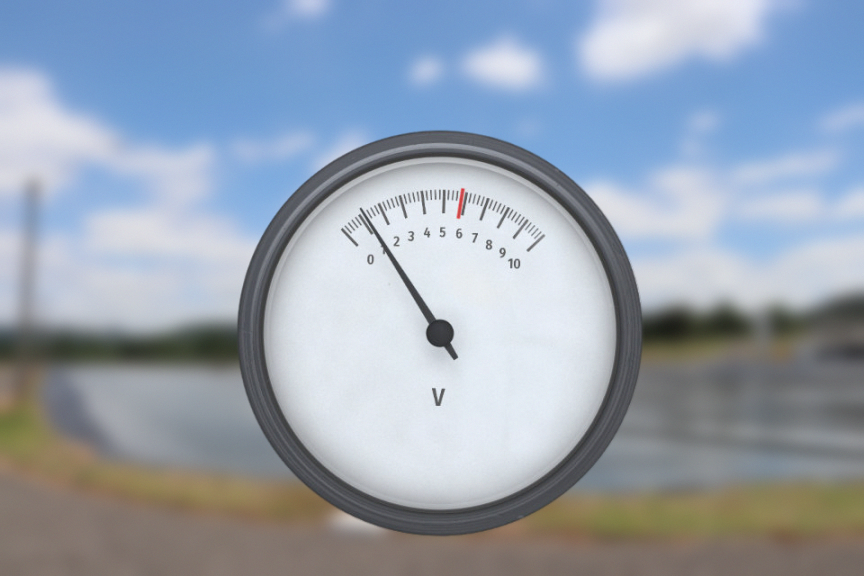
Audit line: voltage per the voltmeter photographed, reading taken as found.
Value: 1.2 V
